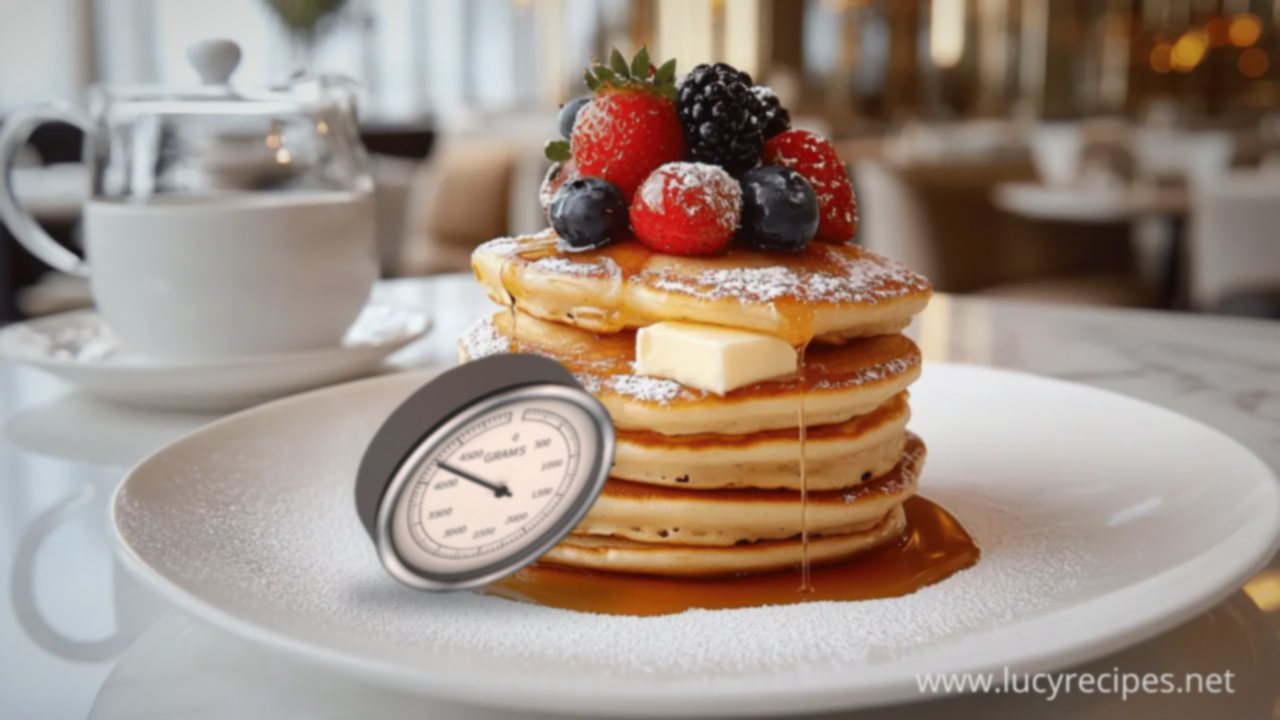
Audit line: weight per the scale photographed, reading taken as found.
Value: 4250 g
